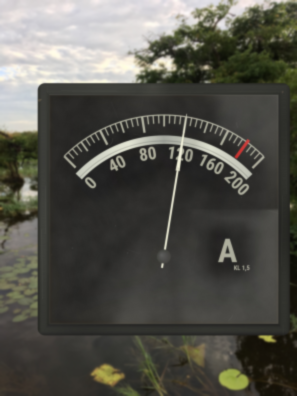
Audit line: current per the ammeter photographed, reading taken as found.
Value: 120 A
